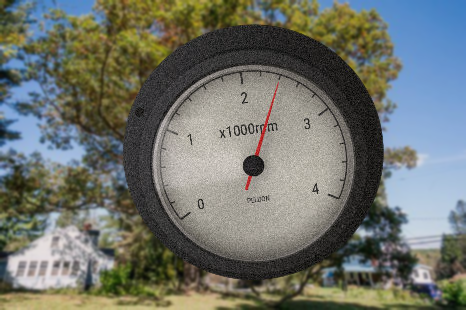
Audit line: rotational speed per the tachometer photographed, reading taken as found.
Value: 2400 rpm
